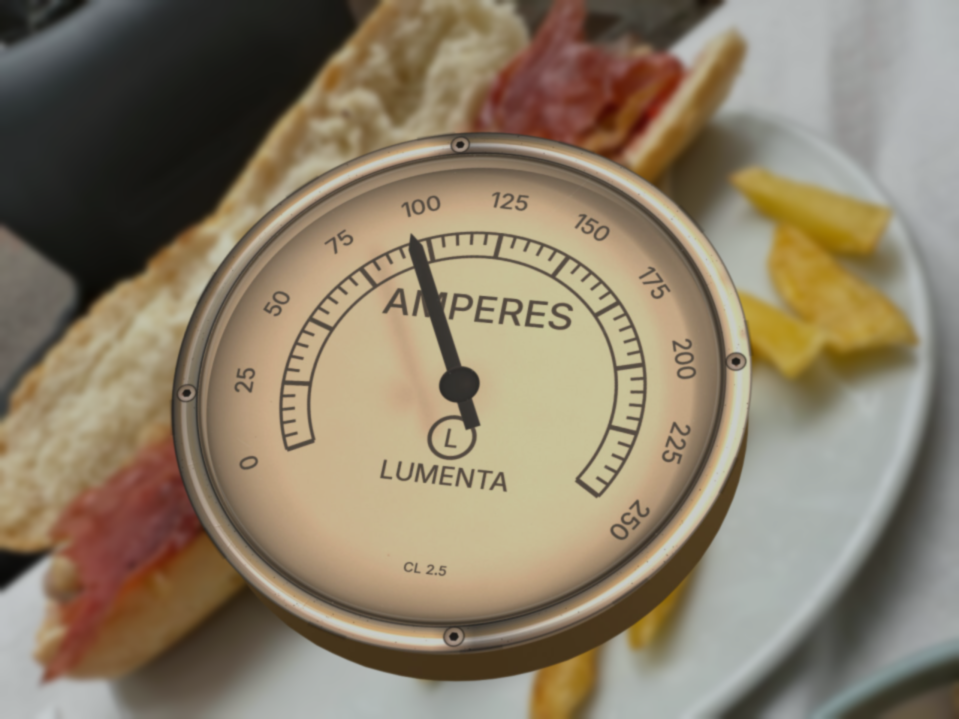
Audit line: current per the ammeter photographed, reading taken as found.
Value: 95 A
